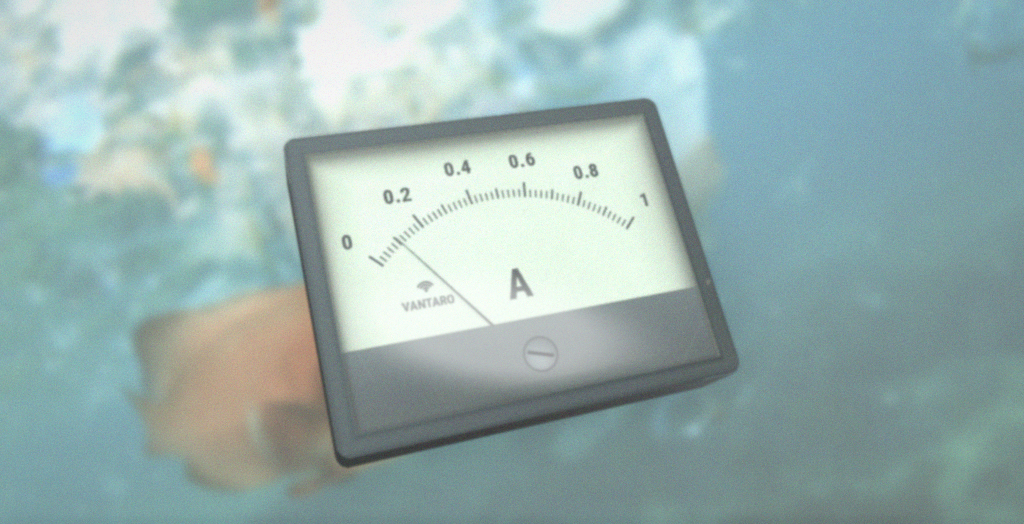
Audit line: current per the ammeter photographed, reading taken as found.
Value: 0.1 A
